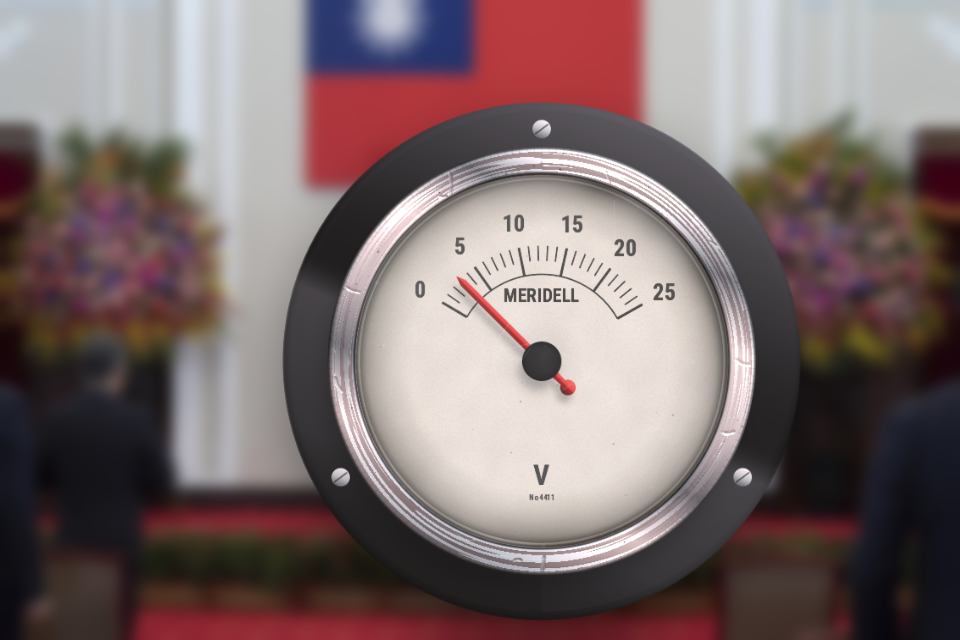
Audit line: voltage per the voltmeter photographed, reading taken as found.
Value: 3 V
